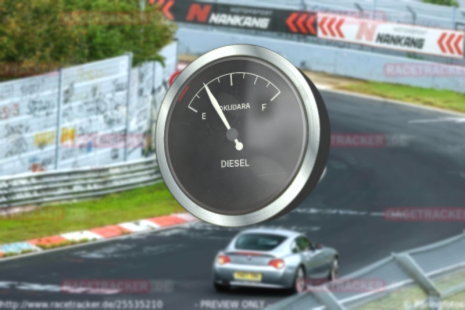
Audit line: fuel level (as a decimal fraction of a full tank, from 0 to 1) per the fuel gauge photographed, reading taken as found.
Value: 0.25
